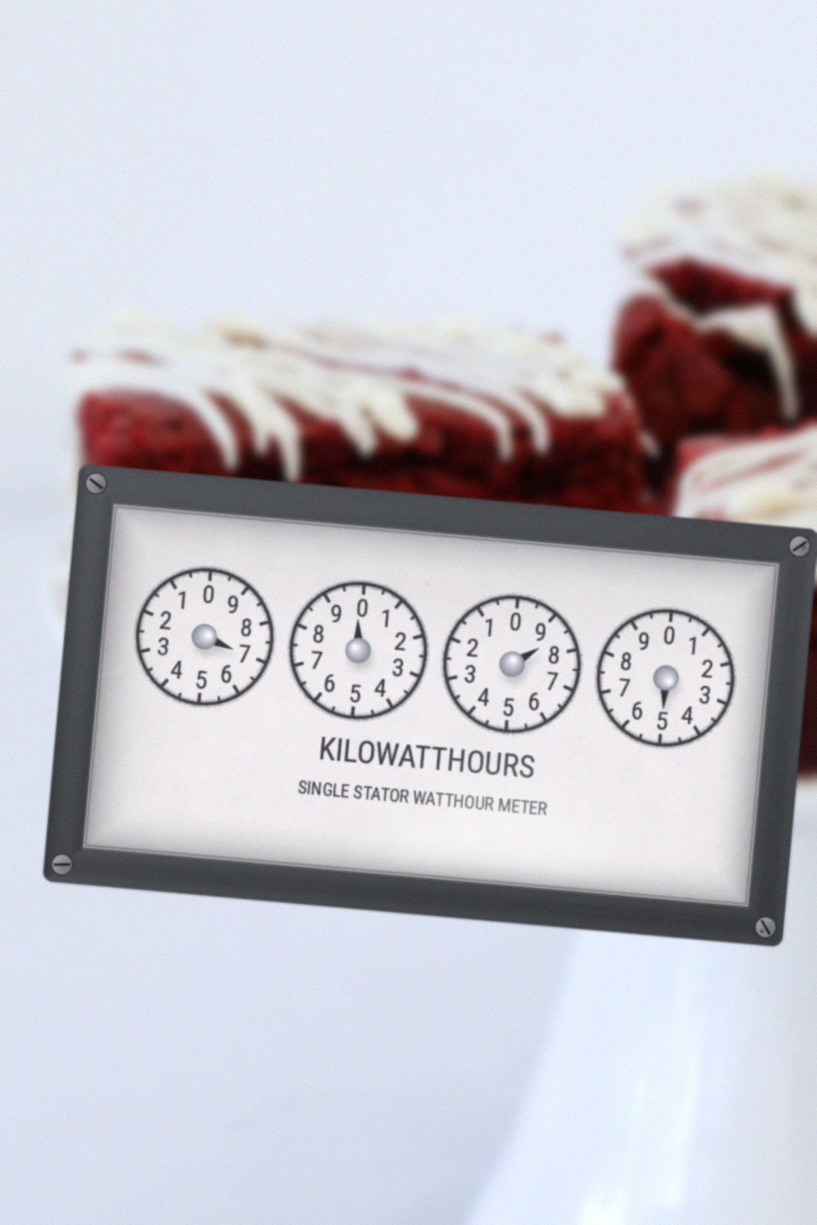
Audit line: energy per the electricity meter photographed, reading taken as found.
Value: 6985 kWh
